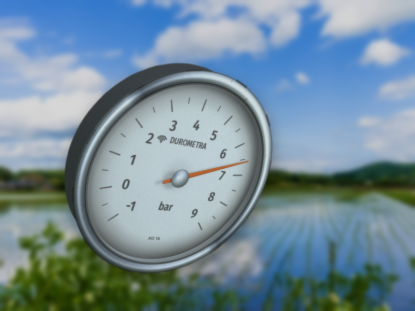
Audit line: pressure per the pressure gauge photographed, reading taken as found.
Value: 6.5 bar
